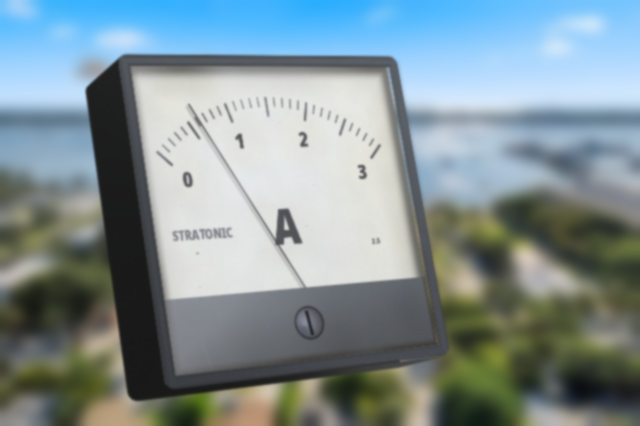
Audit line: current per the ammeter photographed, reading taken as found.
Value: 0.6 A
